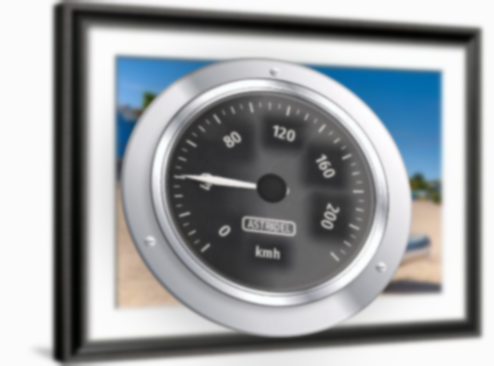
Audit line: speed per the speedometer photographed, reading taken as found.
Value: 40 km/h
